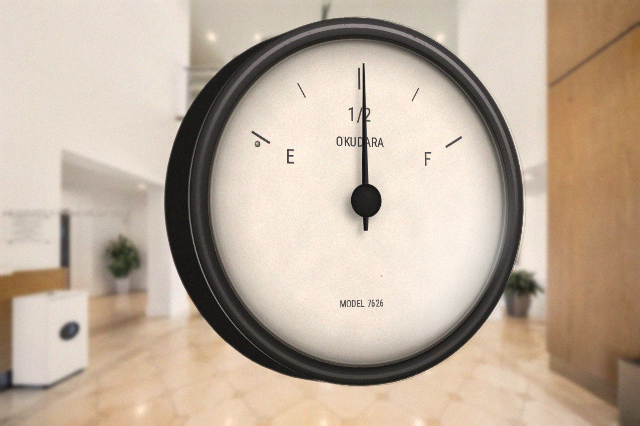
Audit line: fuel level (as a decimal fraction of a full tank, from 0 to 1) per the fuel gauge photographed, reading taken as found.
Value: 0.5
